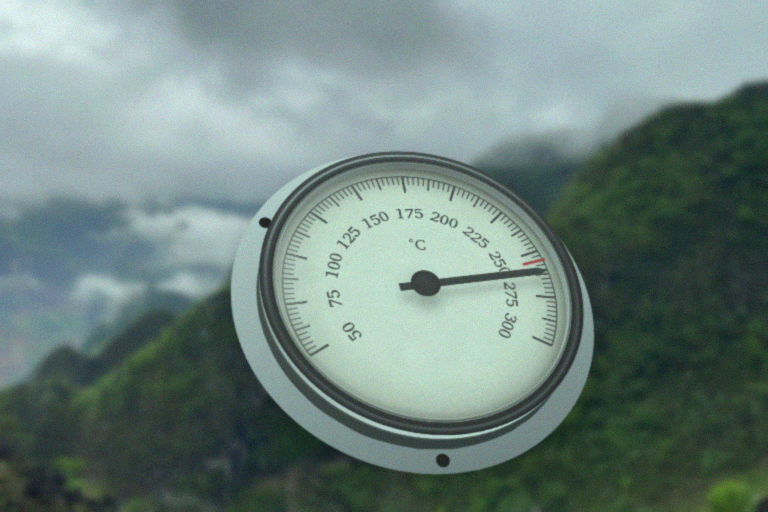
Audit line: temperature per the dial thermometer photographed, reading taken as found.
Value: 262.5 °C
